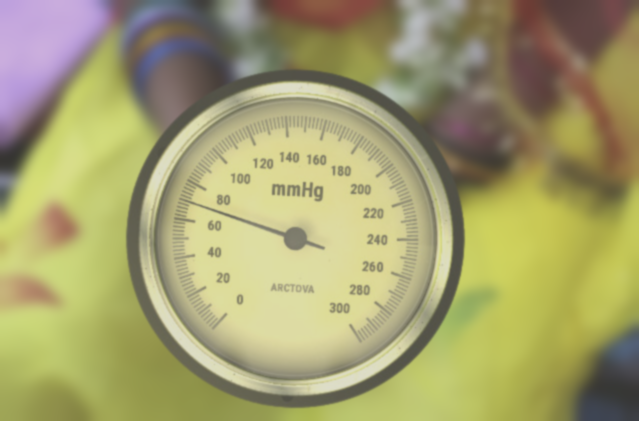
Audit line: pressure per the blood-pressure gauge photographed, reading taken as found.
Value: 70 mmHg
